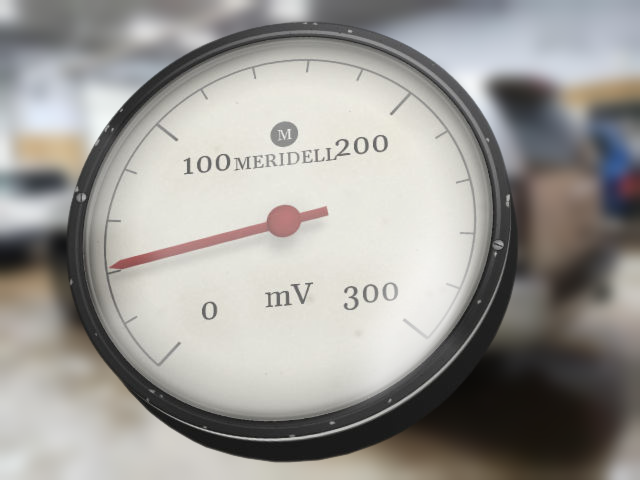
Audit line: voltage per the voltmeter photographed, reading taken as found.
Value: 40 mV
